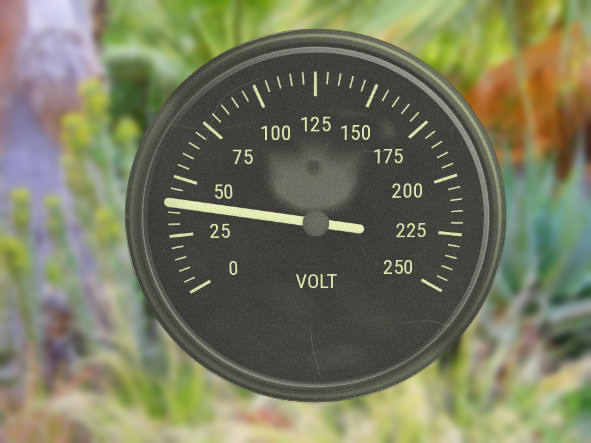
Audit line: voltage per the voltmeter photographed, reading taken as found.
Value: 40 V
